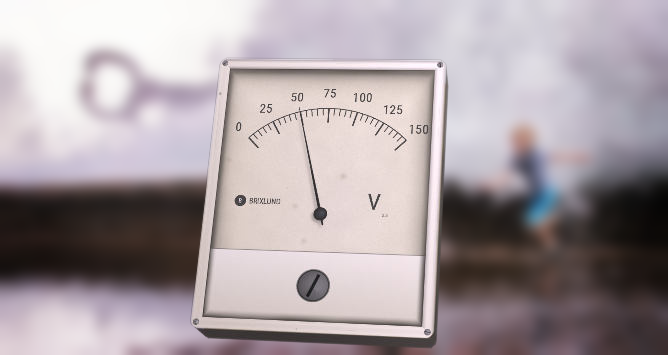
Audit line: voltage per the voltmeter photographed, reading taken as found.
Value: 50 V
